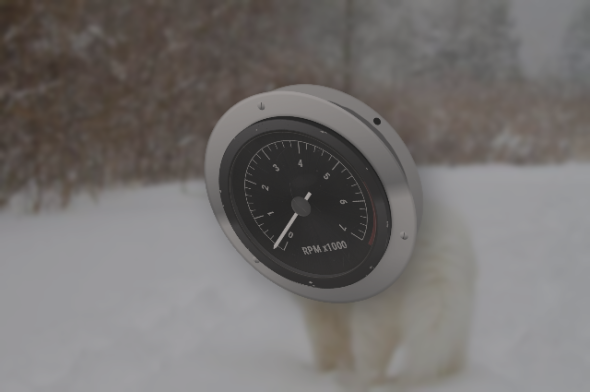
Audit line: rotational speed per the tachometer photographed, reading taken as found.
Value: 200 rpm
